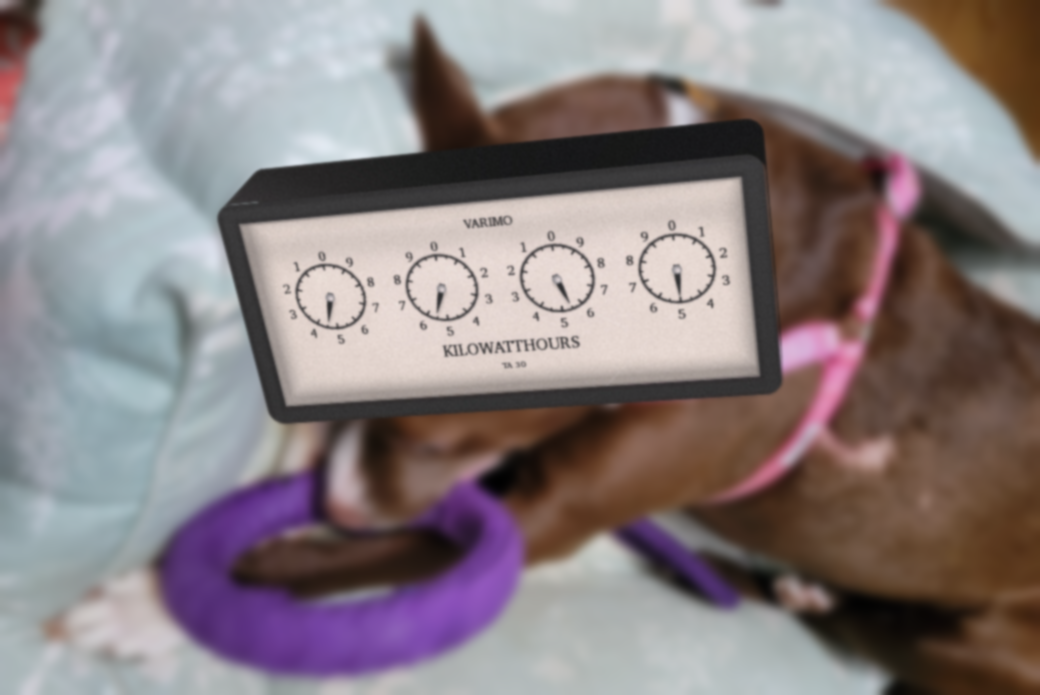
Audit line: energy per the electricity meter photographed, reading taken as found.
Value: 4555 kWh
